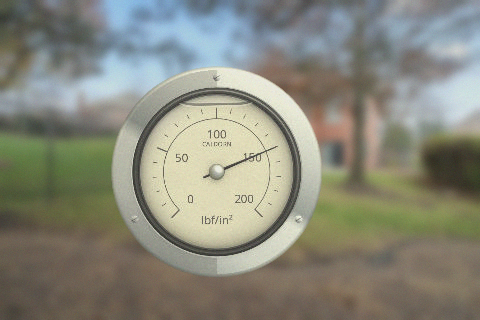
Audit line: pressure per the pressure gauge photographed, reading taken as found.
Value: 150 psi
